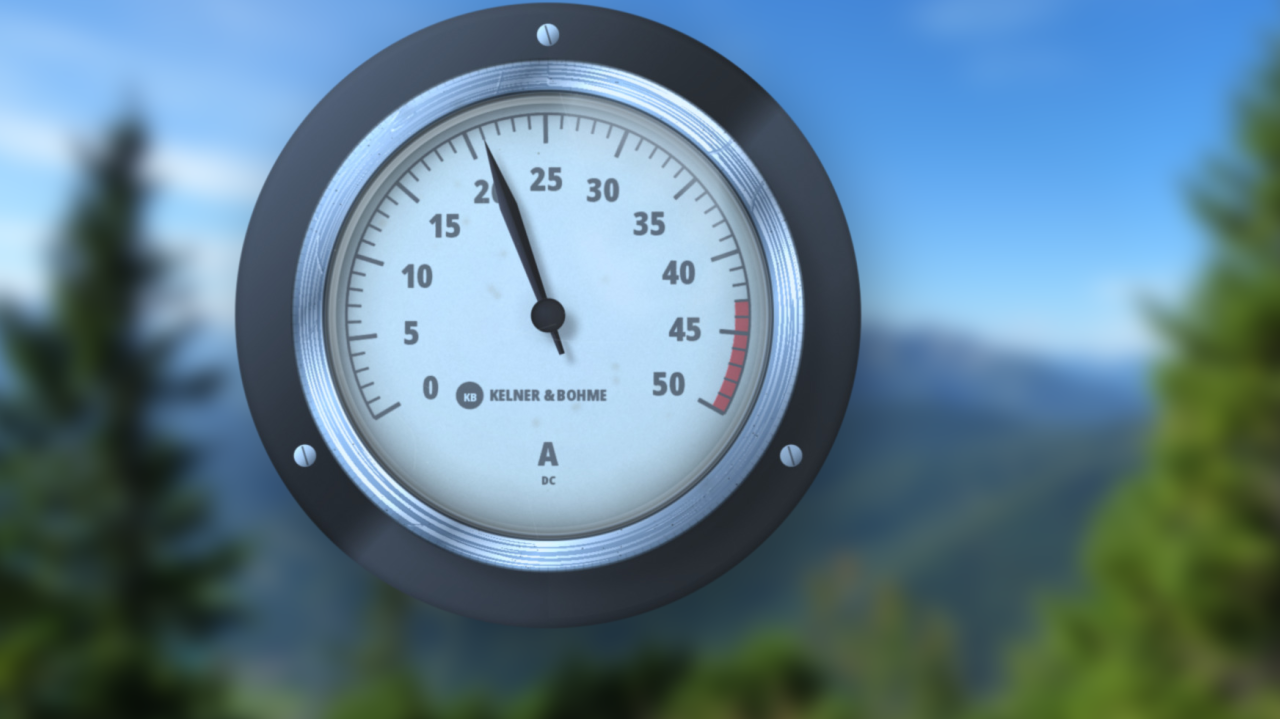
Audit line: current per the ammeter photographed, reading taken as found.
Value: 21 A
